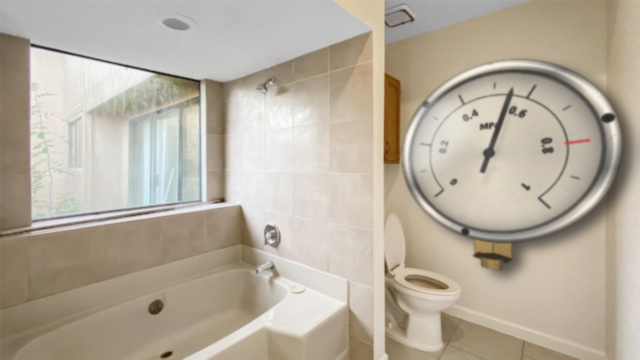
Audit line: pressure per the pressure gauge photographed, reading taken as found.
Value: 0.55 MPa
